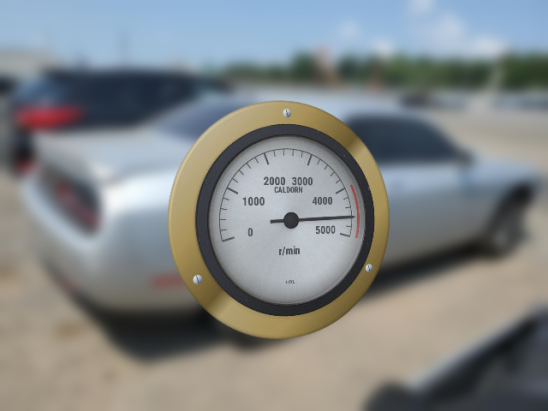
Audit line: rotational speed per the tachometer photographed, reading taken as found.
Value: 4600 rpm
